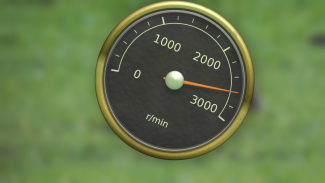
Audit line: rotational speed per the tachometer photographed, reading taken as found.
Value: 2600 rpm
